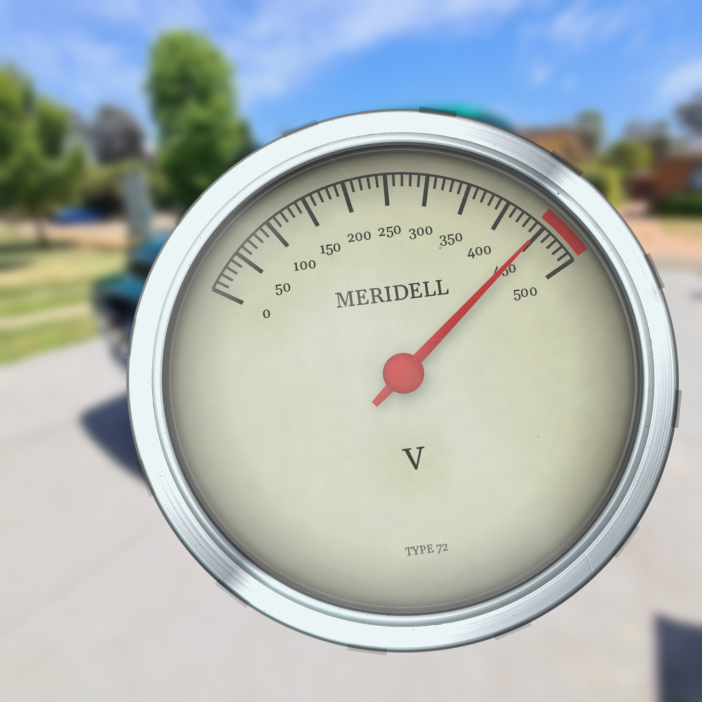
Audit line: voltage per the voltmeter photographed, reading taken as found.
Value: 450 V
